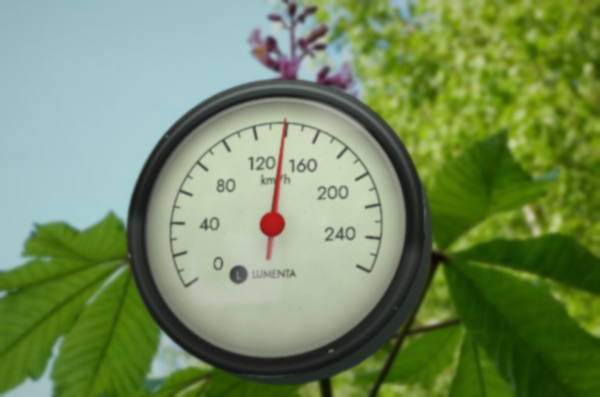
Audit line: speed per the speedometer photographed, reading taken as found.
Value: 140 km/h
